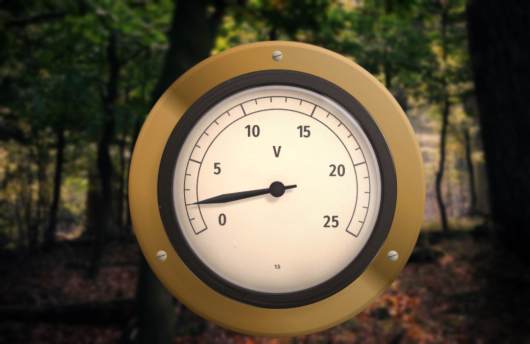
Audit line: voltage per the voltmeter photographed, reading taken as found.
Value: 2 V
